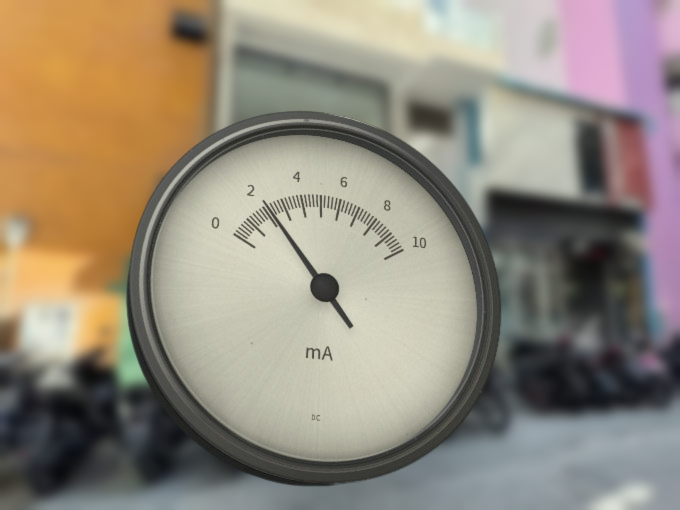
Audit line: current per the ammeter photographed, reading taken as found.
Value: 2 mA
